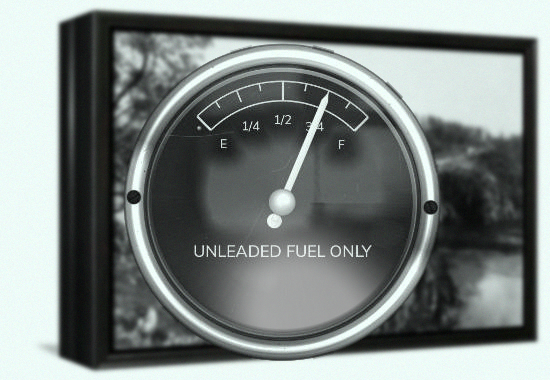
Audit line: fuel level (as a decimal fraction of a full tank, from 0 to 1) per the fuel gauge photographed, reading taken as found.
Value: 0.75
